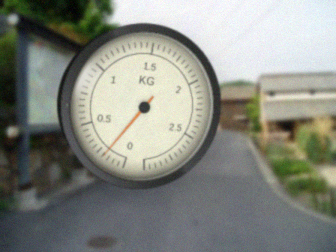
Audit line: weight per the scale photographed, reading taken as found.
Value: 0.2 kg
